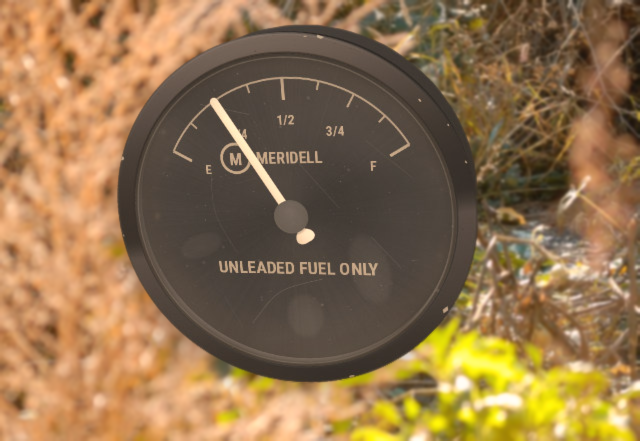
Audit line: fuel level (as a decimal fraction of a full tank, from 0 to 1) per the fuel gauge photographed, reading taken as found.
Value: 0.25
